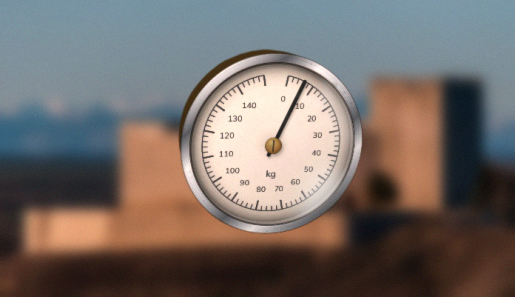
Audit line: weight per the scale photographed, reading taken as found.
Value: 6 kg
